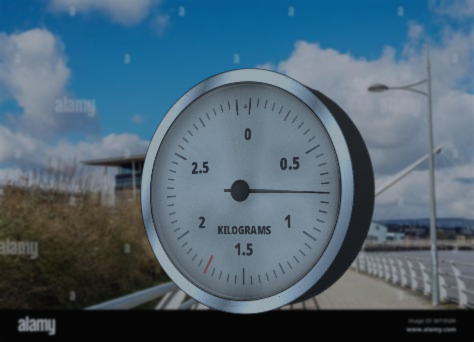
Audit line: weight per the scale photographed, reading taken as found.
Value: 0.75 kg
